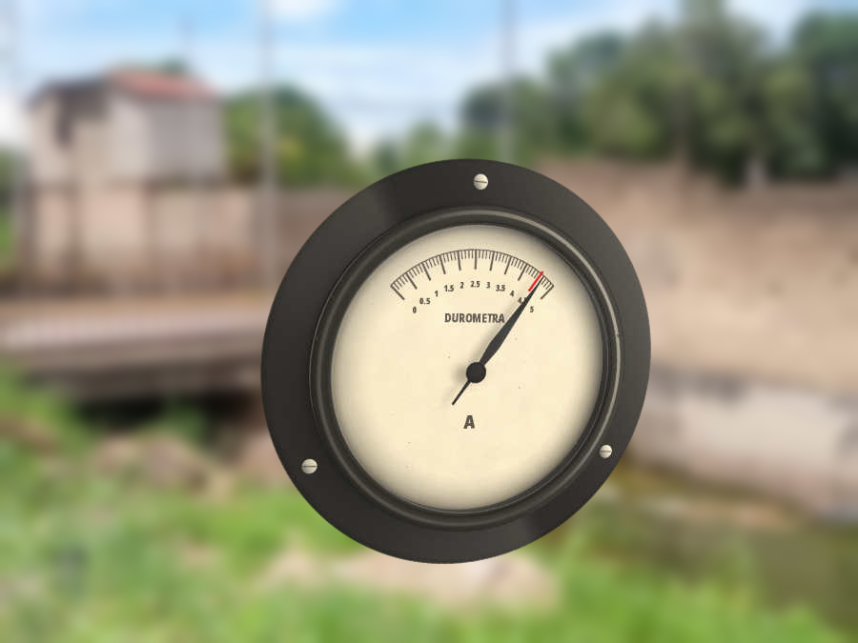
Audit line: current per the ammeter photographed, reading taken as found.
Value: 4.5 A
